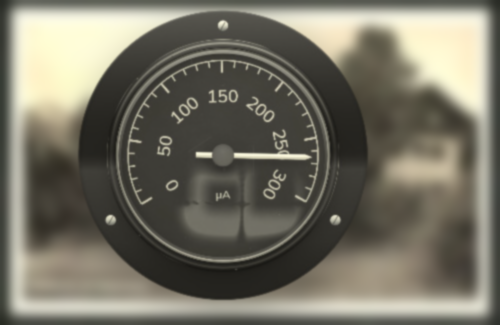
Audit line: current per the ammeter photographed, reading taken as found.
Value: 265 µA
